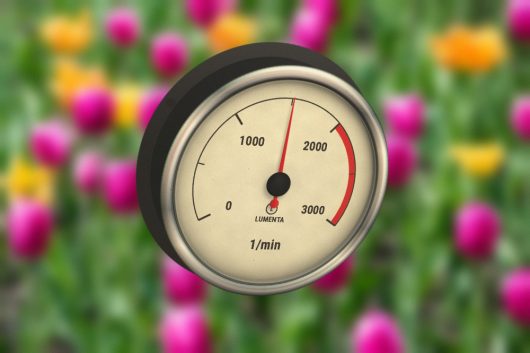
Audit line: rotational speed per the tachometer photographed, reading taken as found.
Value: 1500 rpm
